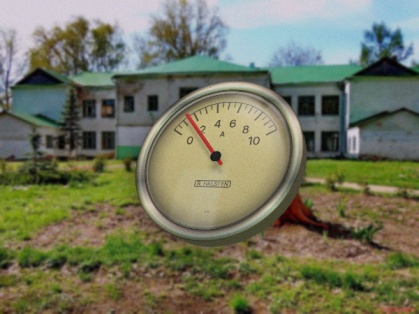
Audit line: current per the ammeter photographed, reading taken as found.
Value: 1.5 A
